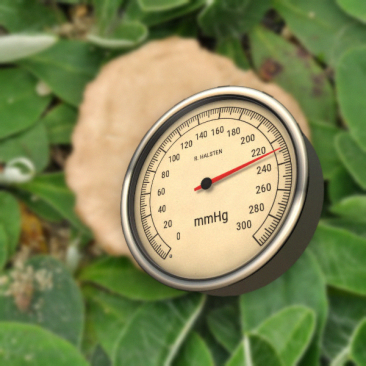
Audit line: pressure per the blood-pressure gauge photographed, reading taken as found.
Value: 230 mmHg
